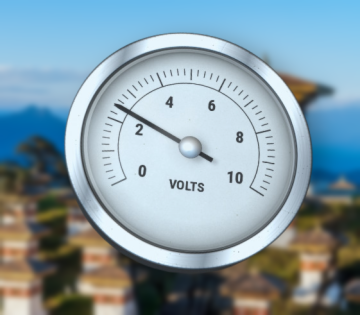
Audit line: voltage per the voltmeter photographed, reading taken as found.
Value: 2.4 V
